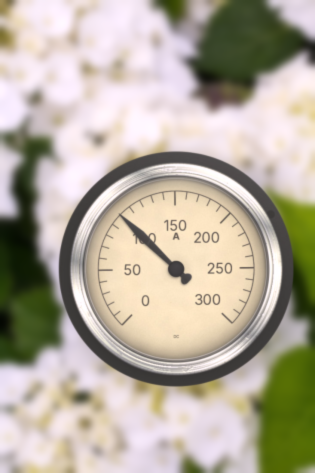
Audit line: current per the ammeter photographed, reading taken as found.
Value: 100 A
